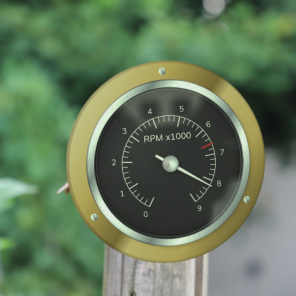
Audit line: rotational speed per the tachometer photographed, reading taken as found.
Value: 8200 rpm
